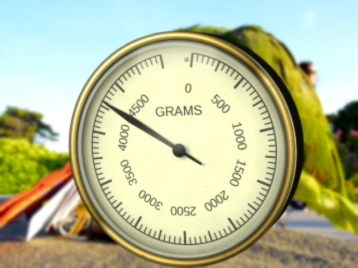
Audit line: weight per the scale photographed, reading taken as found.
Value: 4300 g
